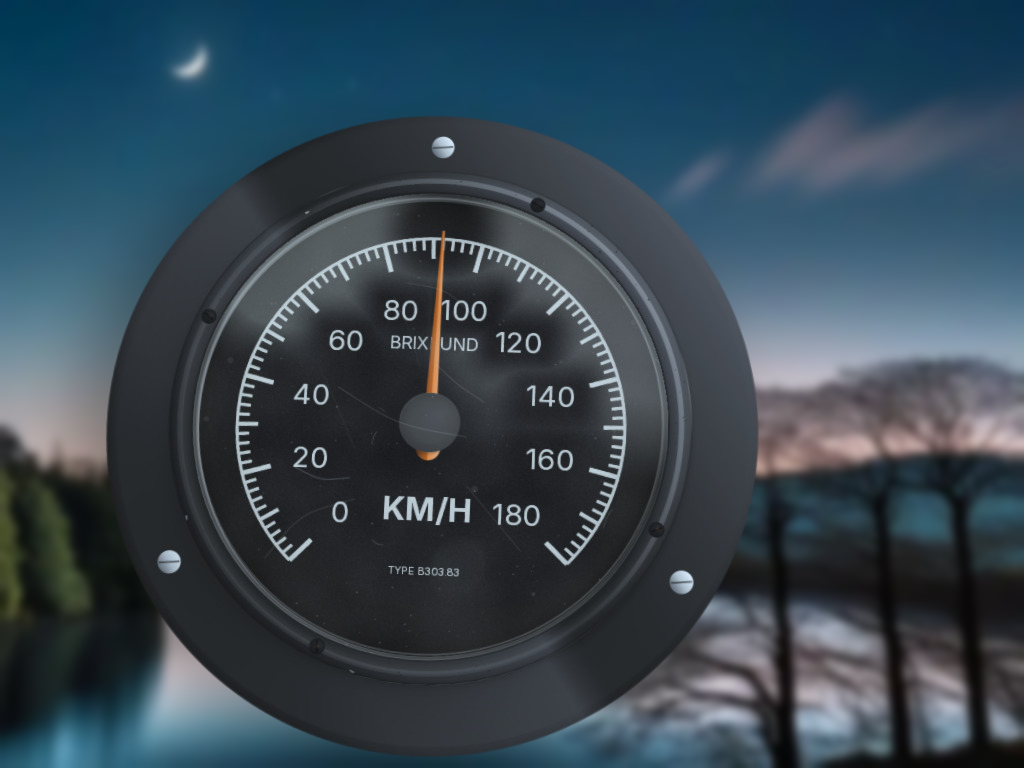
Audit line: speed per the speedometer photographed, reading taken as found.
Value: 92 km/h
